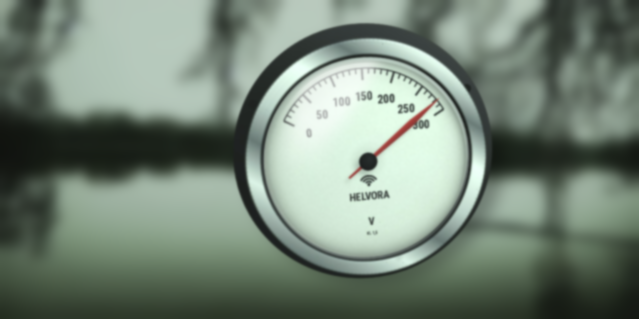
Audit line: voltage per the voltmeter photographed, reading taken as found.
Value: 280 V
